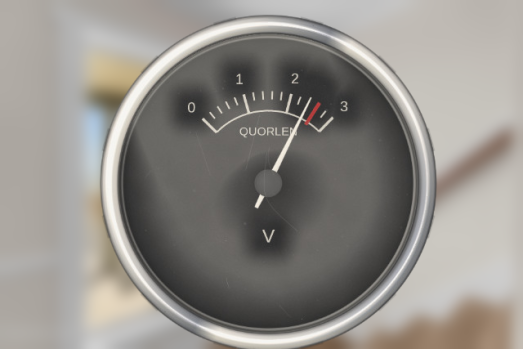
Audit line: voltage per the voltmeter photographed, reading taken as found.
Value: 2.4 V
